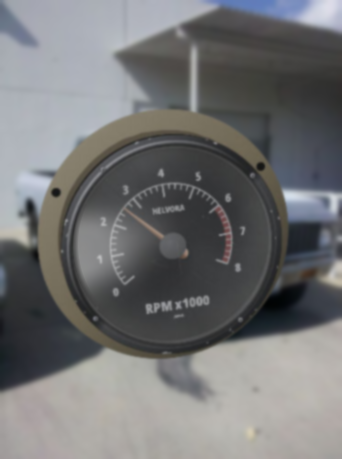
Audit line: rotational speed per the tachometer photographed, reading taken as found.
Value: 2600 rpm
